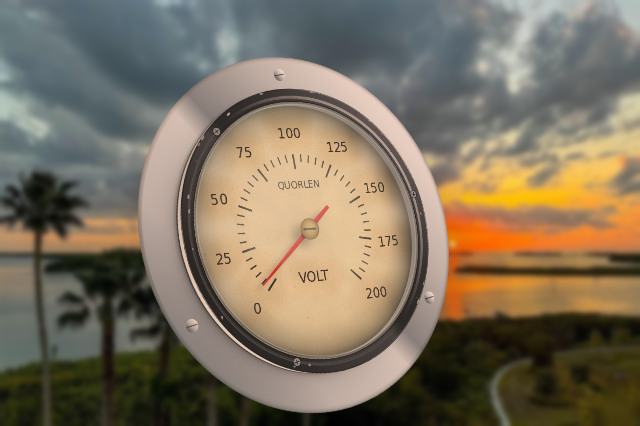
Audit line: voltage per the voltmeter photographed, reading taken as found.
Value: 5 V
